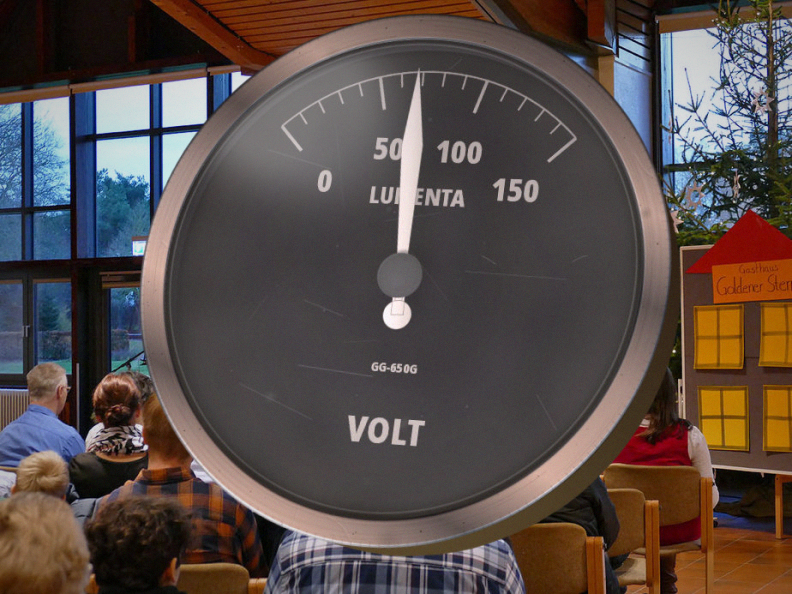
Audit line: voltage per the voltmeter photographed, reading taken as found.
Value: 70 V
